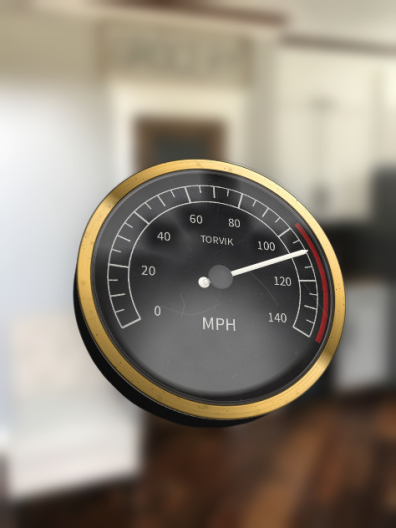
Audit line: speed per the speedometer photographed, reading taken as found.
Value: 110 mph
